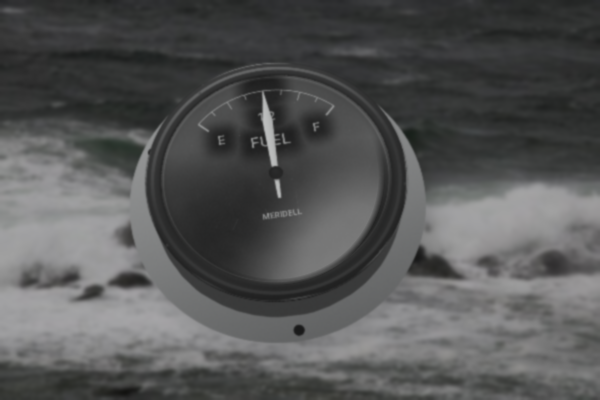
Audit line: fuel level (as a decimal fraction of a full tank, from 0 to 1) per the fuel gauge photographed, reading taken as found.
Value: 0.5
